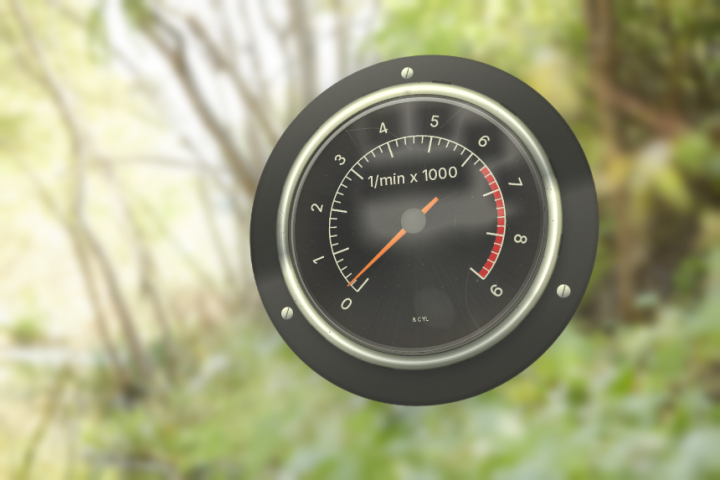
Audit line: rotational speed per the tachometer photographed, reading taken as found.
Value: 200 rpm
